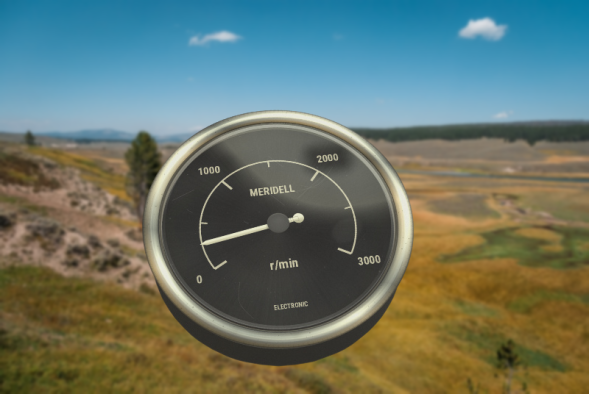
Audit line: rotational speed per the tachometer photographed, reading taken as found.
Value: 250 rpm
